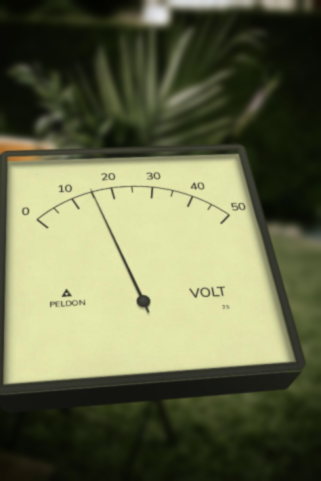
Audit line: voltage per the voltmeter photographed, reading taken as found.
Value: 15 V
